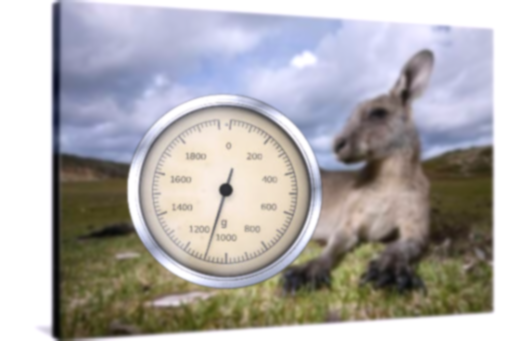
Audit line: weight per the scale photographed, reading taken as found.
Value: 1100 g
